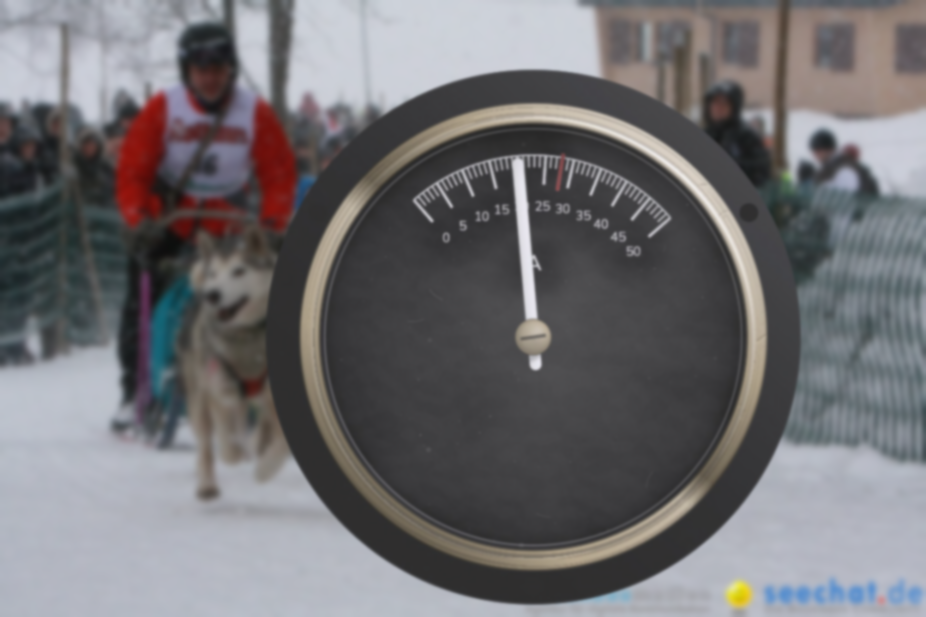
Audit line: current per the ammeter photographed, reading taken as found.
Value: 20 A
